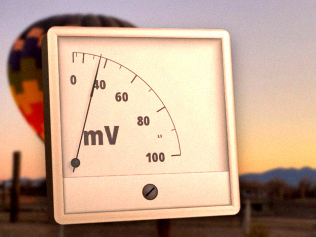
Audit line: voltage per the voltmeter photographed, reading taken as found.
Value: 35 mV
